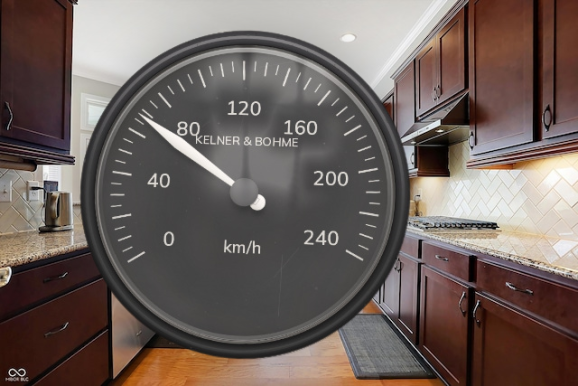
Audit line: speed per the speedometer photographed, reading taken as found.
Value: 67.5 km/h
